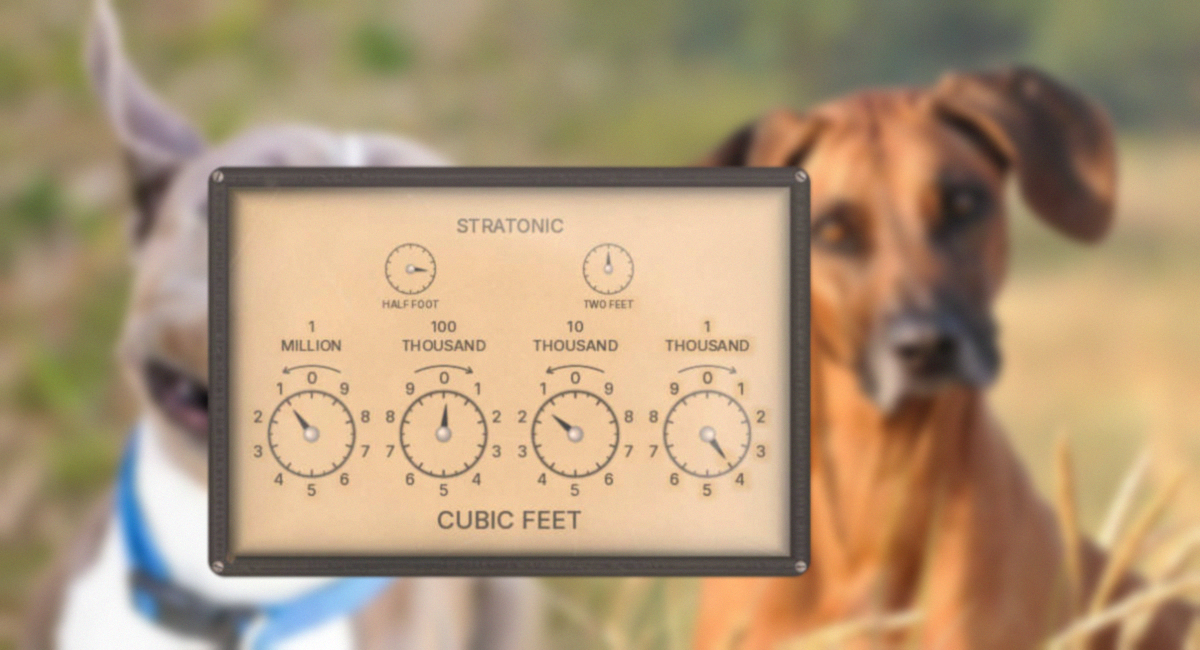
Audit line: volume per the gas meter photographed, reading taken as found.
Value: 101400 ft³
